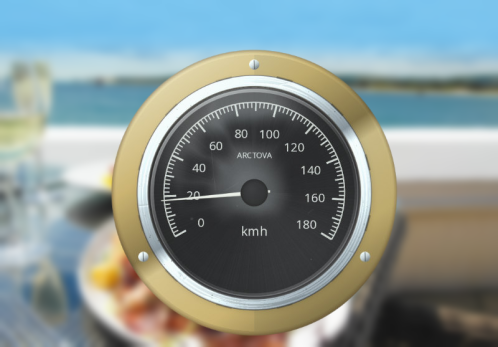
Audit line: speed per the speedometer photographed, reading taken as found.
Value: 18 km/h
